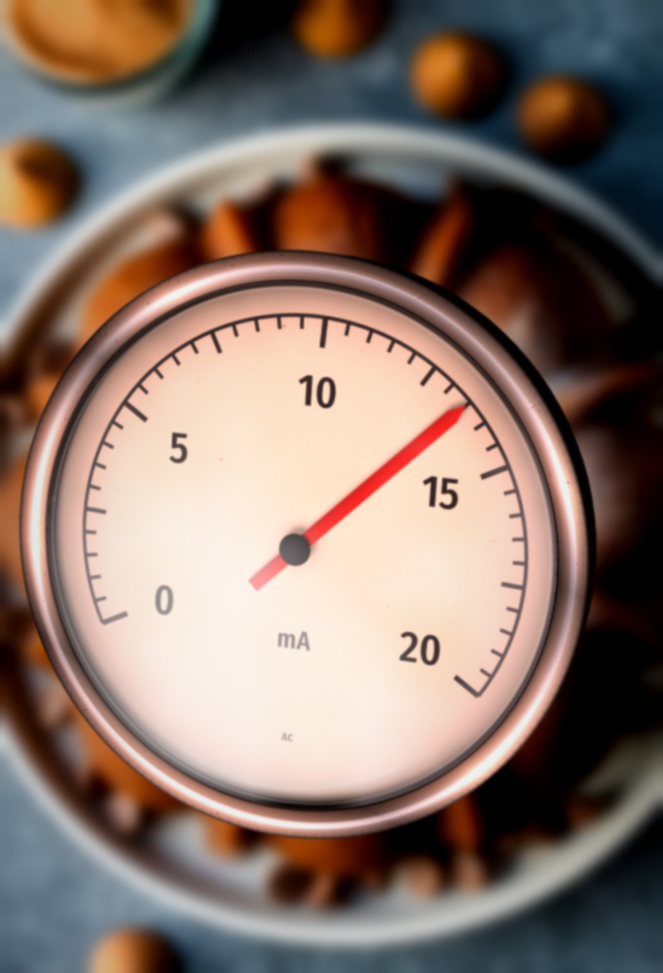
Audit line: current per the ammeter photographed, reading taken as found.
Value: 13.5 mA
